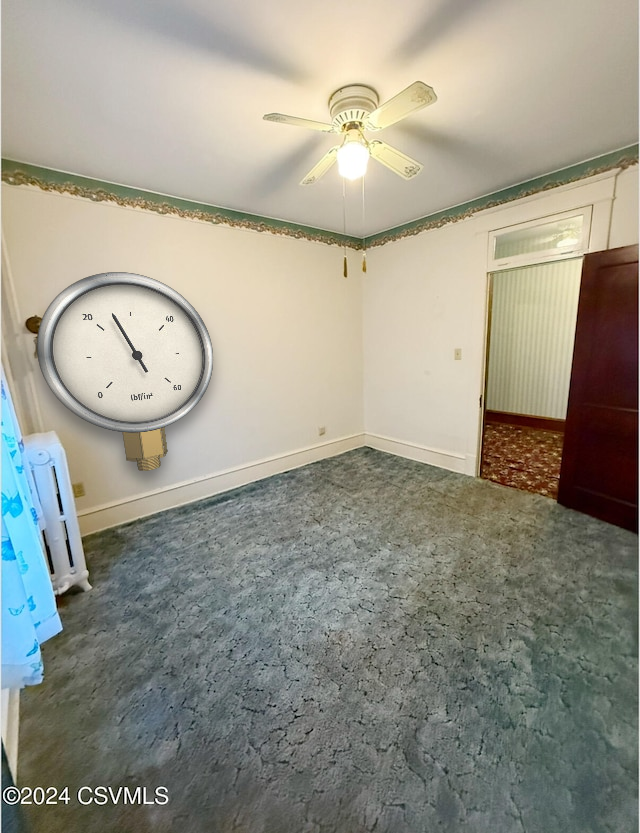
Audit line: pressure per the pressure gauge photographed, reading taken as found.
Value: 25 psi
